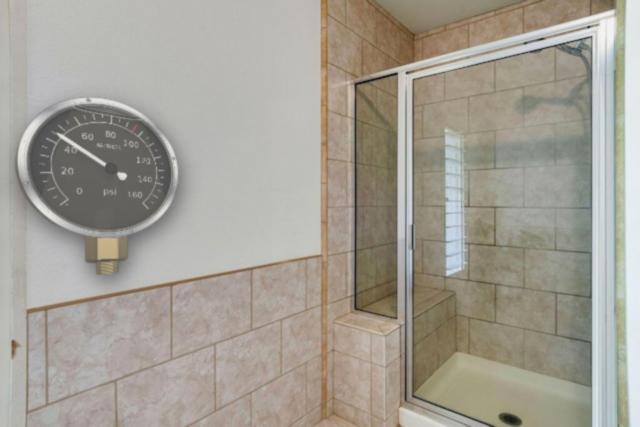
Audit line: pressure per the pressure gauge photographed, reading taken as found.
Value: 45 psi
